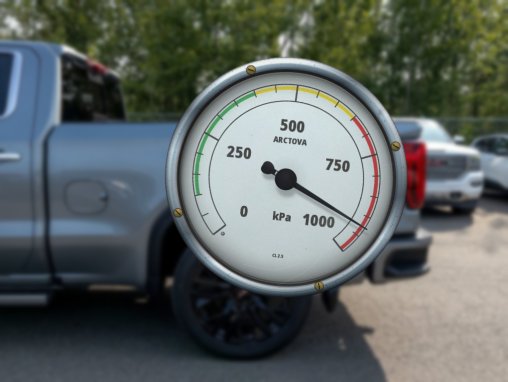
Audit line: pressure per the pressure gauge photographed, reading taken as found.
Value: 925 kPa
